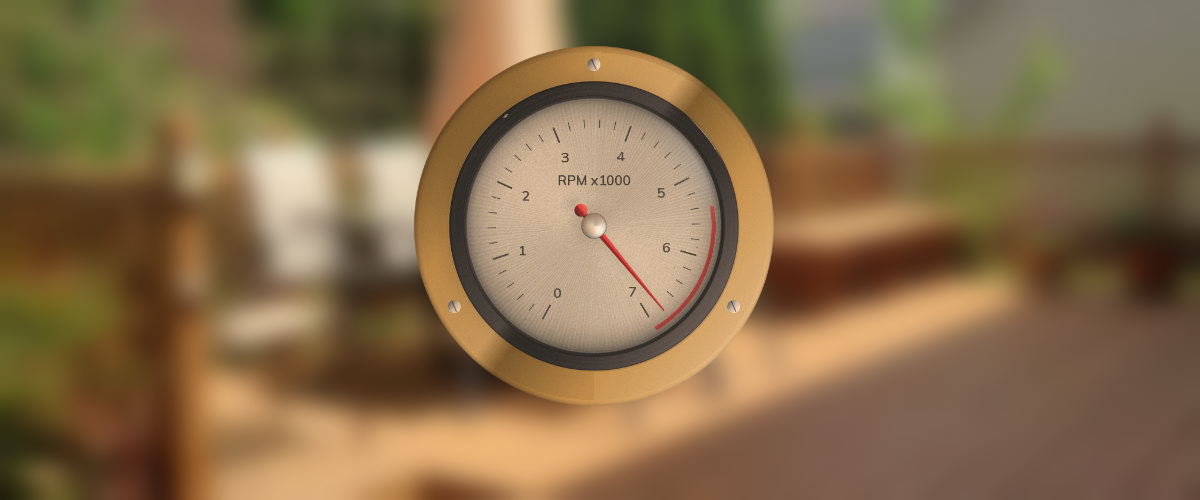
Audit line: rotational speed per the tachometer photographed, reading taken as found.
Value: 6800 rpm
